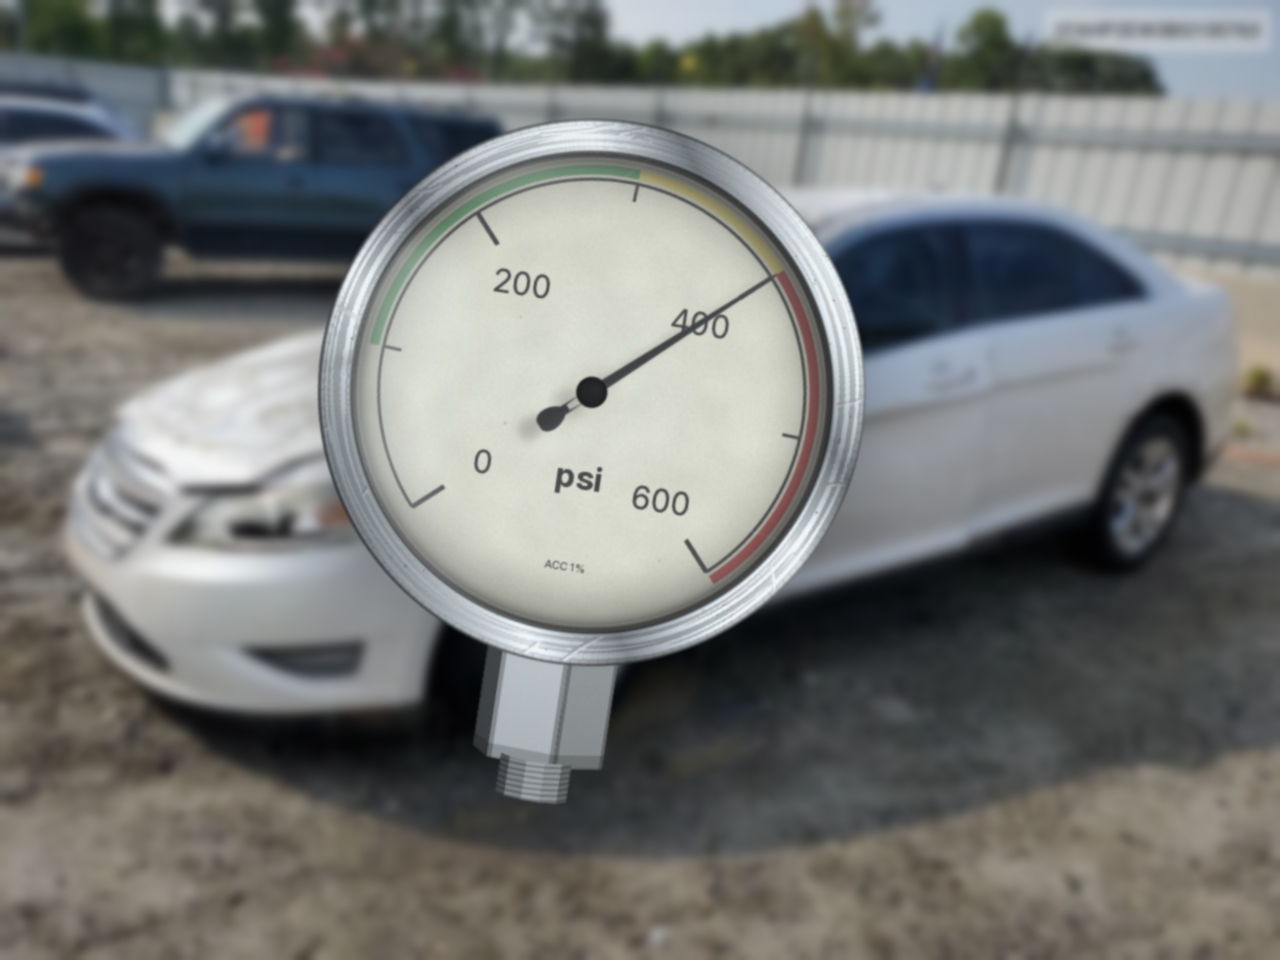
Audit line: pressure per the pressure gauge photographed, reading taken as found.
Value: 400 psi
